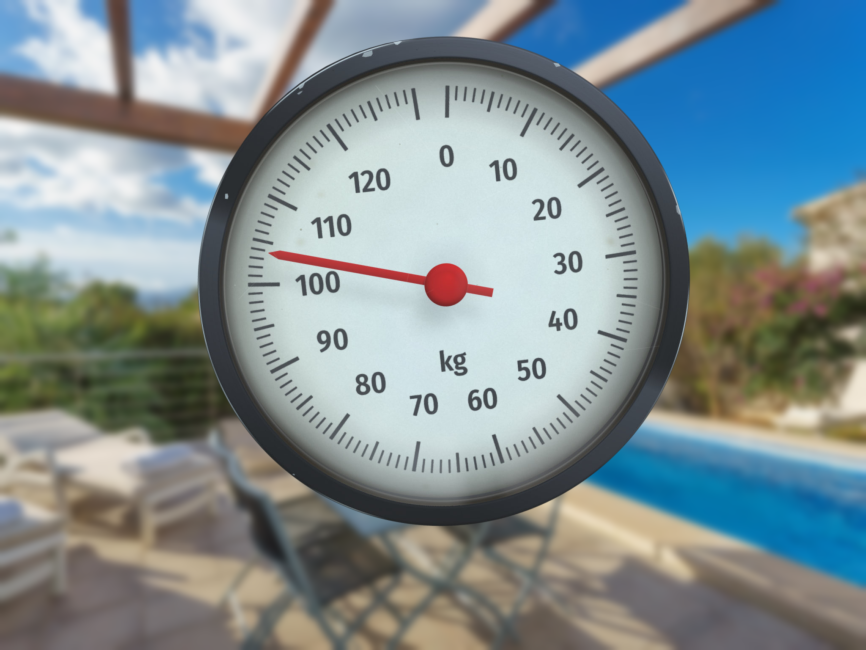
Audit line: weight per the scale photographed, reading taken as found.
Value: 104 kg
